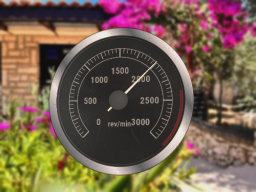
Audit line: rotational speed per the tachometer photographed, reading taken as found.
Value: 2000 rpm
